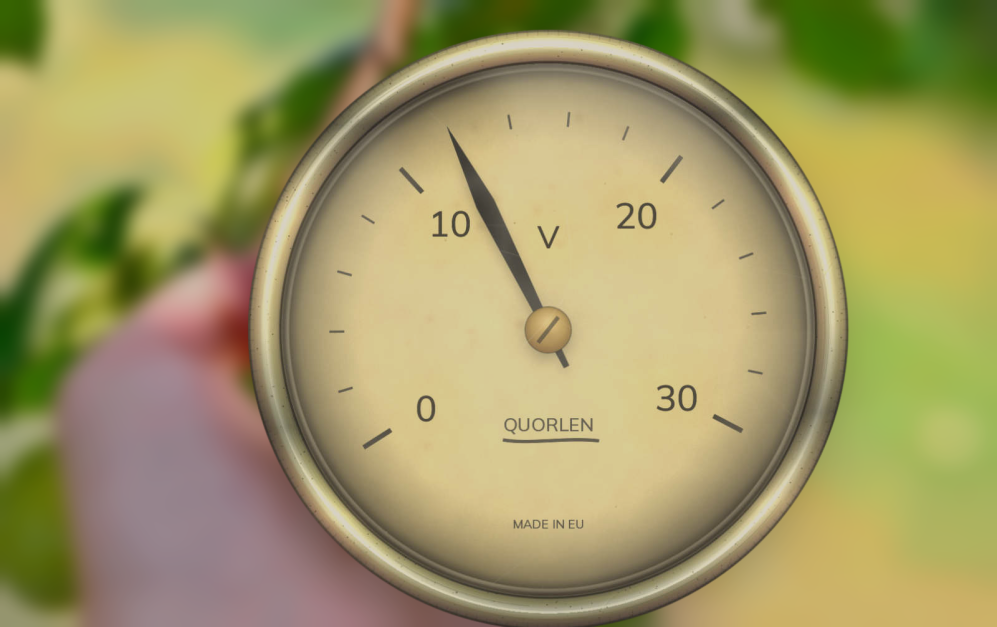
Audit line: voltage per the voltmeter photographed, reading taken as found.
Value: 12 V
